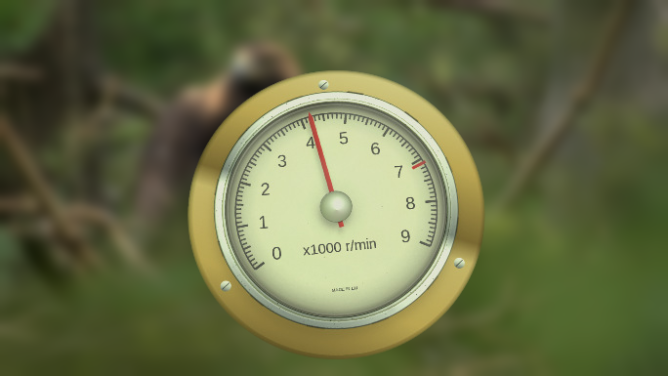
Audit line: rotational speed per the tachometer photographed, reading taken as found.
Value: 4200 rpm
